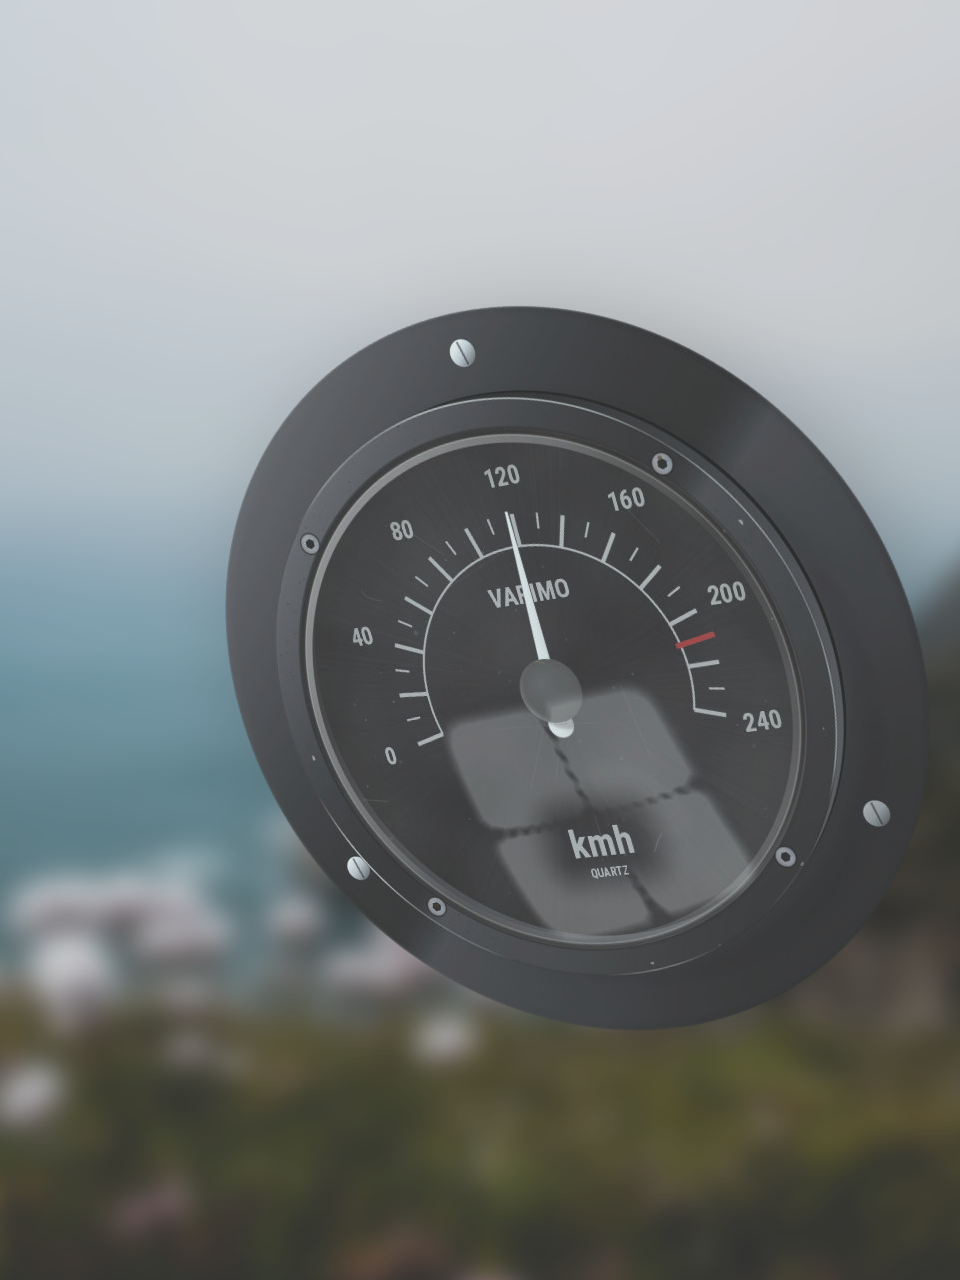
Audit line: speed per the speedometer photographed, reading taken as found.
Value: 120 km/h
